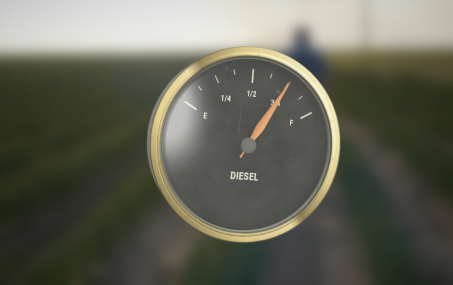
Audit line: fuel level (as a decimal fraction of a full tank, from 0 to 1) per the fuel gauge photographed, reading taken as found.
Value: 0.75
